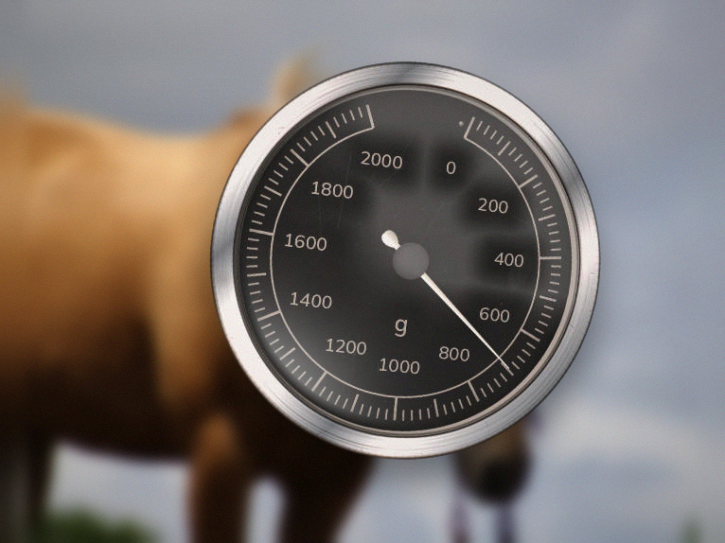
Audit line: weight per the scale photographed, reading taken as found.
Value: 700 g
